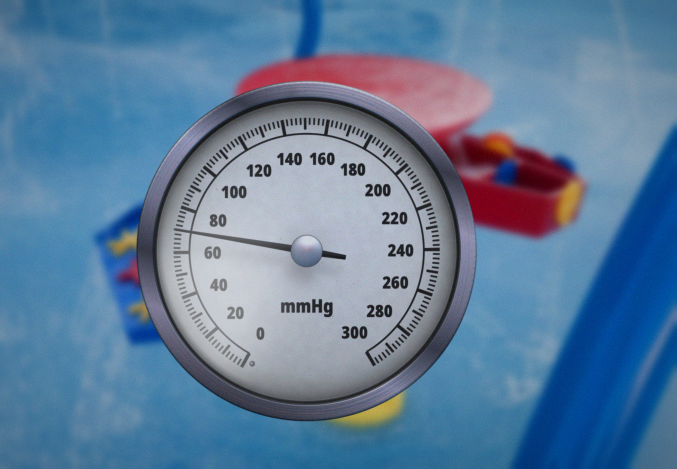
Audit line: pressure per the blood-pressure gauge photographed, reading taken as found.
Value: 70 mmHg
